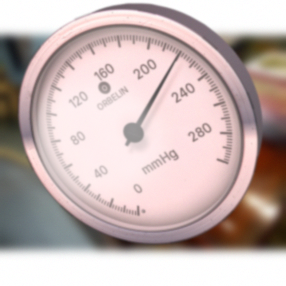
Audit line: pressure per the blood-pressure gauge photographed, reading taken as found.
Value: 220 mmHg
